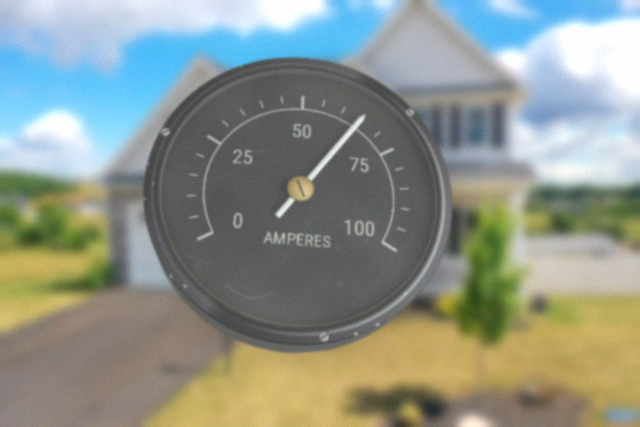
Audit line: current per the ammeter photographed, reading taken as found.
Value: 65 A
